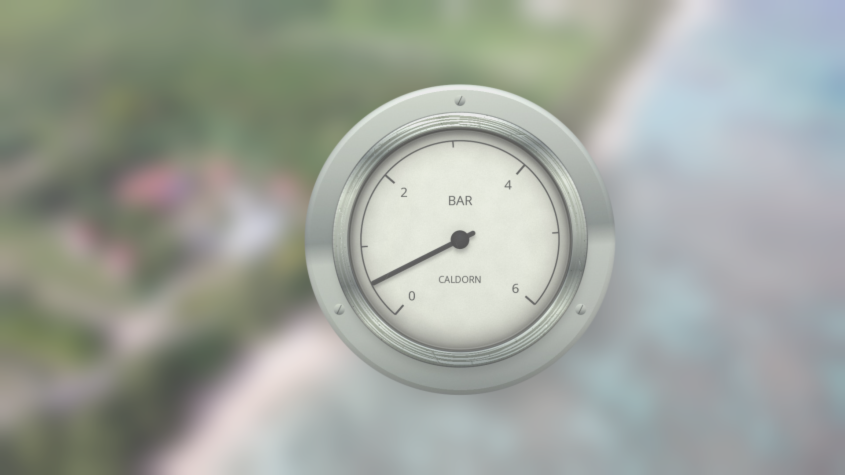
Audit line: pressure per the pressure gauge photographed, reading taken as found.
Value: 0.5 bar
